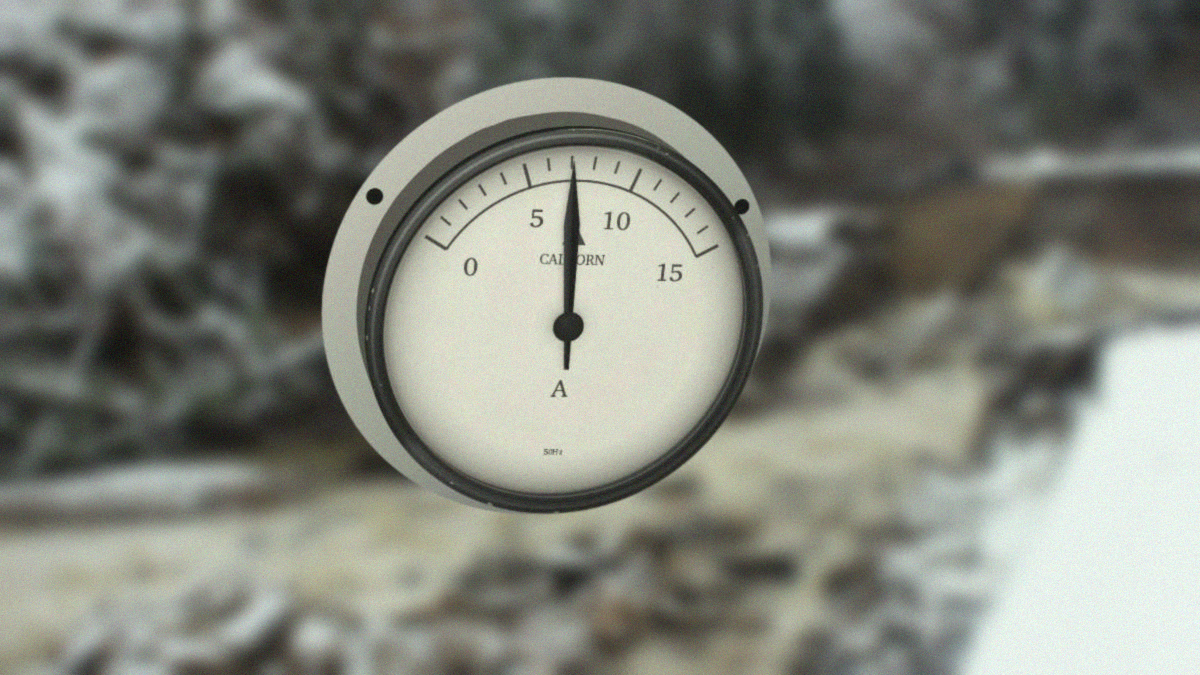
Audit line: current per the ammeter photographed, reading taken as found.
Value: 7 A
